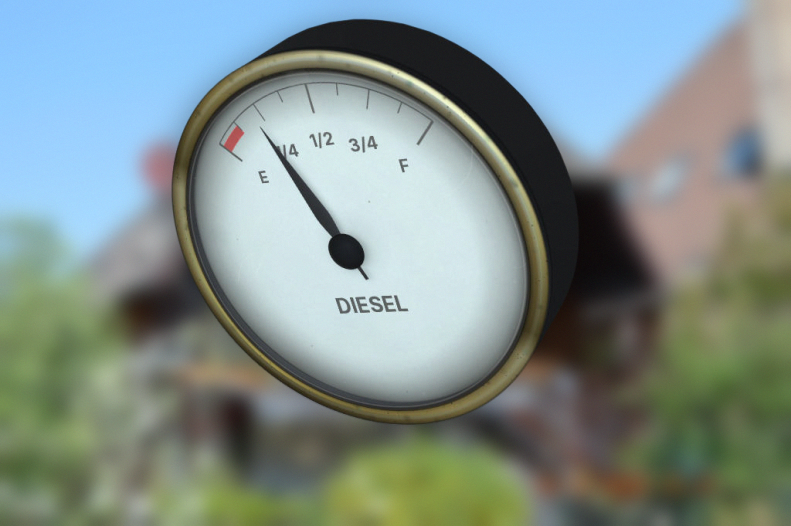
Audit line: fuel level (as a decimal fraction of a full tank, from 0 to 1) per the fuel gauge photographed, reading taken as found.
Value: 0.25
